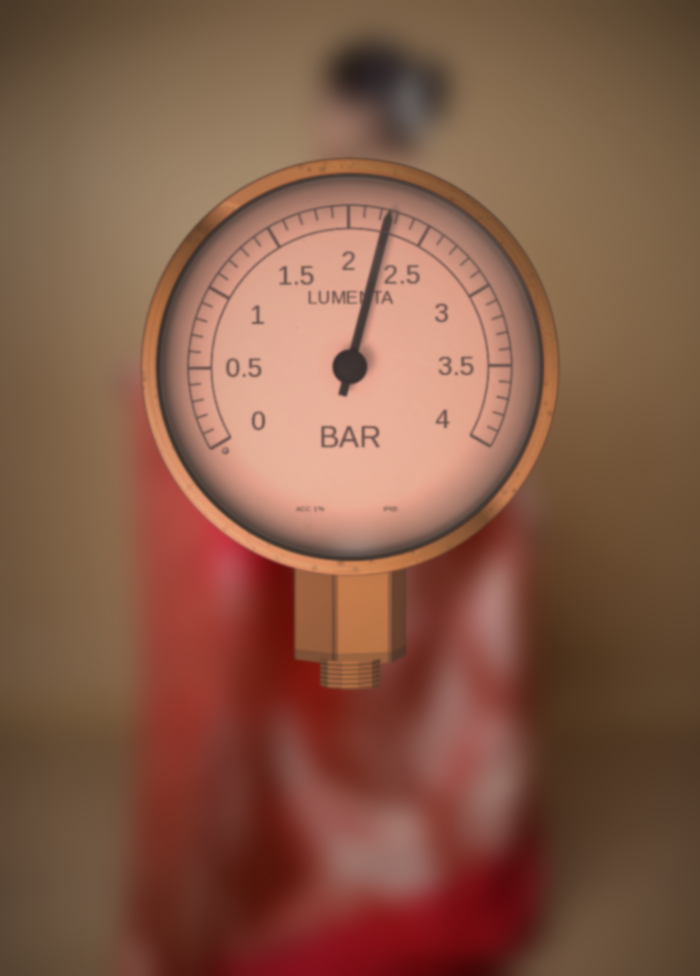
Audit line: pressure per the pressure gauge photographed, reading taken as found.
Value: 2.25 bar
